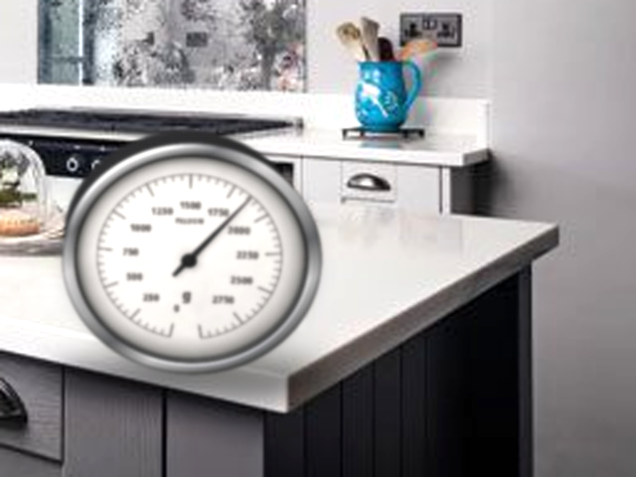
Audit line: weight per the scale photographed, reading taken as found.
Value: 1850 g
